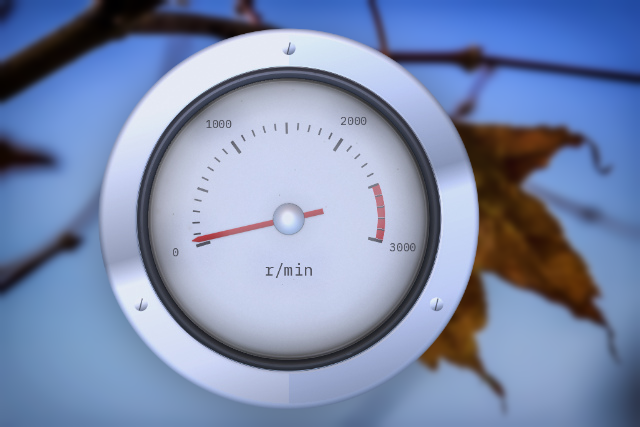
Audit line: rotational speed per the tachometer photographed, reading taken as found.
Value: 50 rpm
